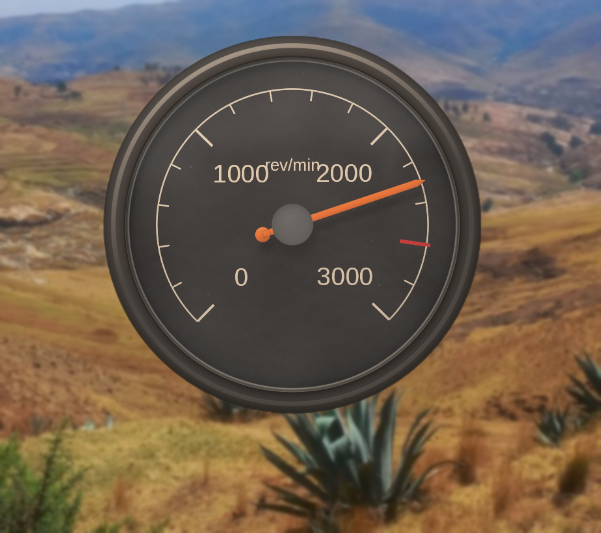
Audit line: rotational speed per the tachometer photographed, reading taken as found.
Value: 2300 rpm
